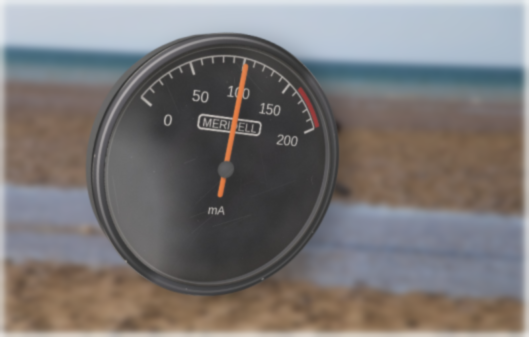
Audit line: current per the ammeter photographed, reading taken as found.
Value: 100 mA
